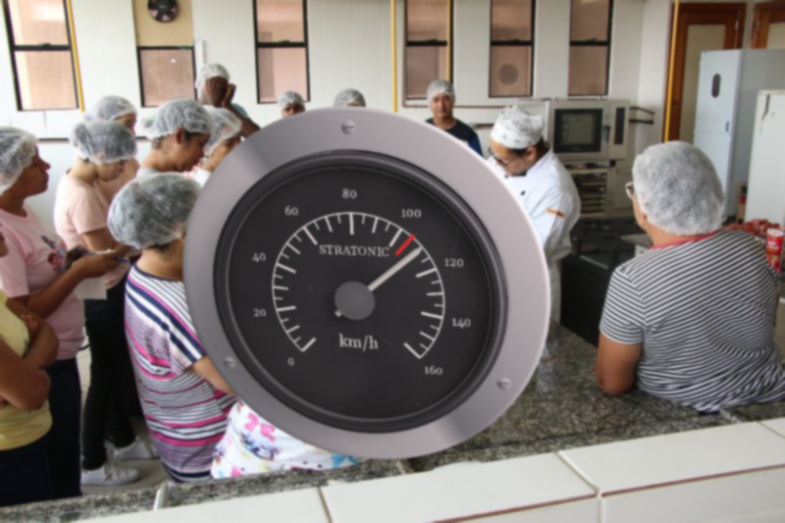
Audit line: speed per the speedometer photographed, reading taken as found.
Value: 110 km/h
